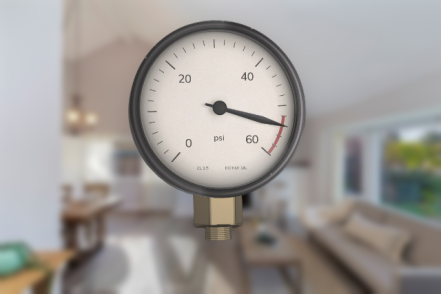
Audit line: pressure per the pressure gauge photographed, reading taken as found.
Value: 54 psi
